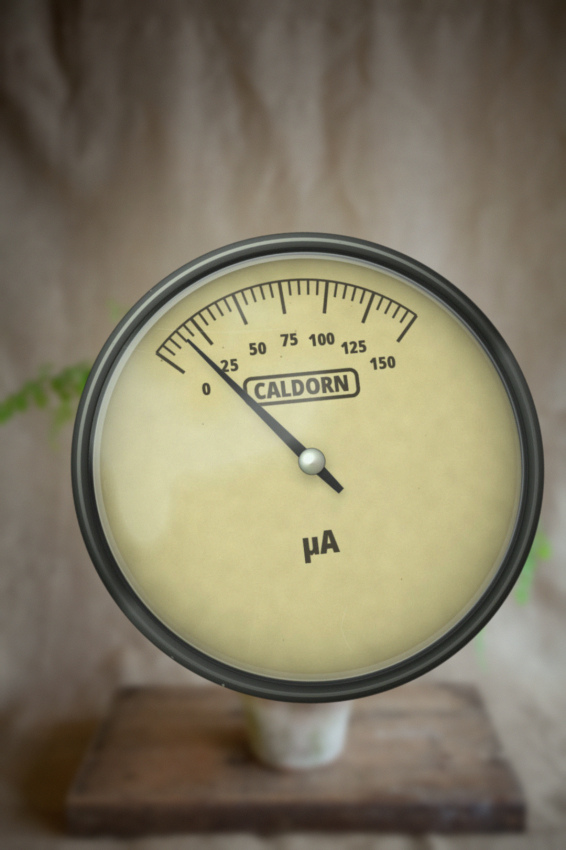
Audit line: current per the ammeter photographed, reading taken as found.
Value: 15 µA
